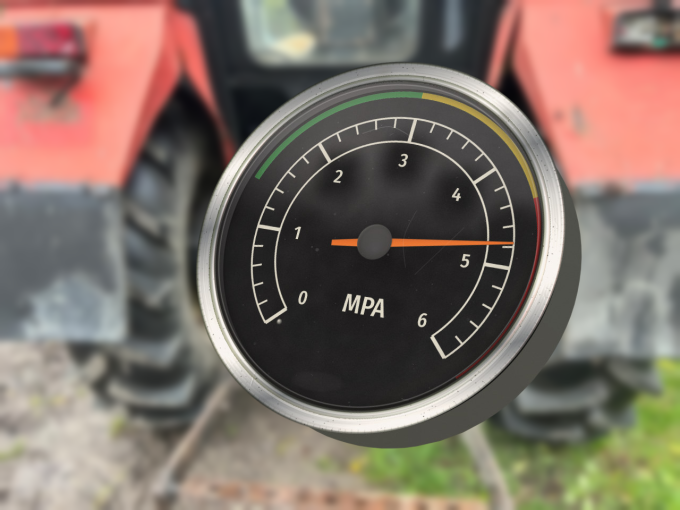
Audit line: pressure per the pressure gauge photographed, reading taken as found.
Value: 4.8 MPa
